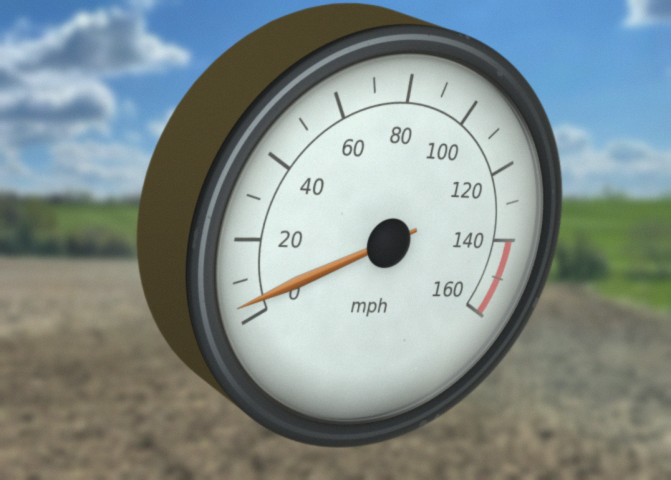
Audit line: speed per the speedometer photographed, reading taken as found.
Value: 5 mph
